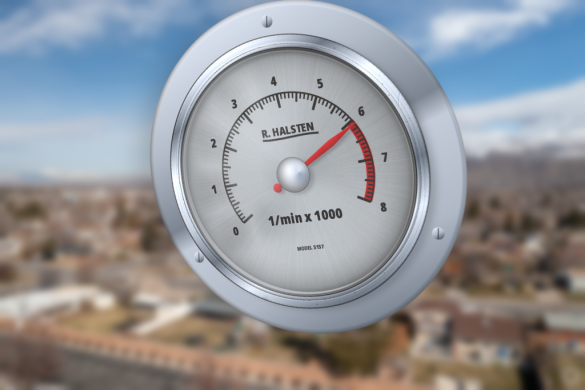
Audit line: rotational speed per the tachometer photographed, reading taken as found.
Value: 6100 rpm
